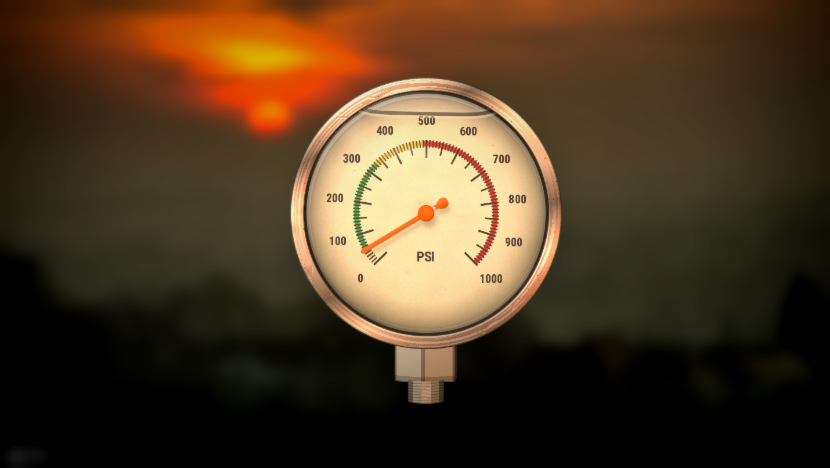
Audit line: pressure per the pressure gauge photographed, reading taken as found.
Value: 50 psi
